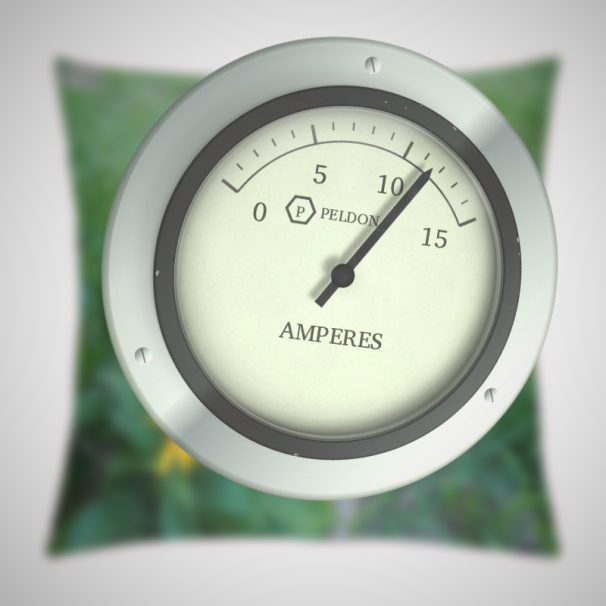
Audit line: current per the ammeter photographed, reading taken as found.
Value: 11.5 A
